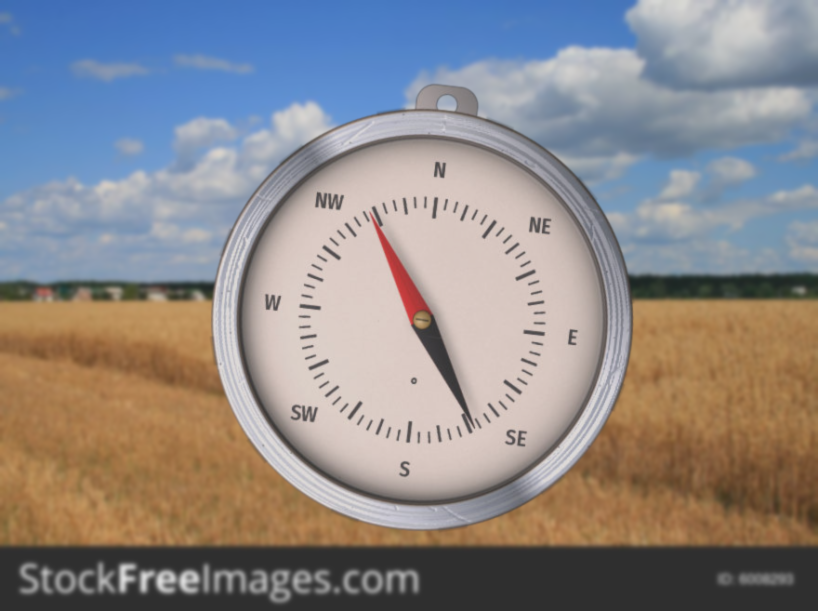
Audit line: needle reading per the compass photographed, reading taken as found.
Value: 327.5 °
